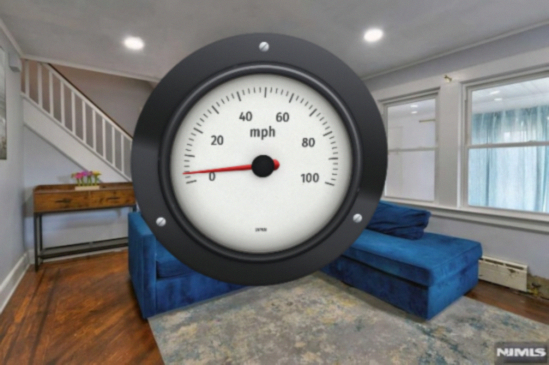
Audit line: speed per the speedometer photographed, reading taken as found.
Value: 4 mph
